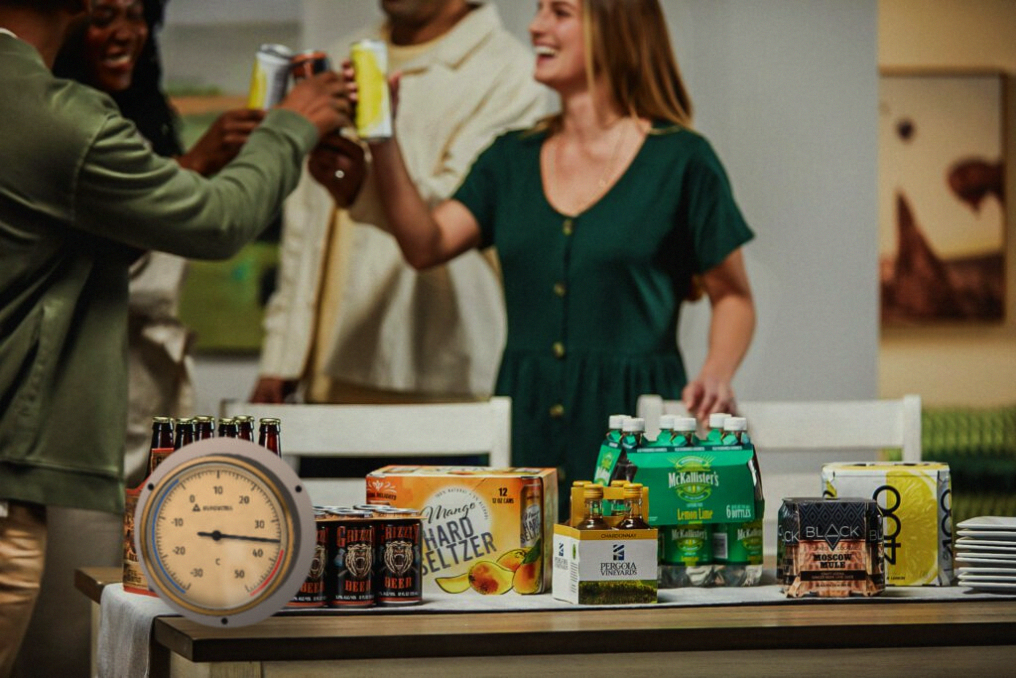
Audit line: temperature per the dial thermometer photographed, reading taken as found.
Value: 35 °C
